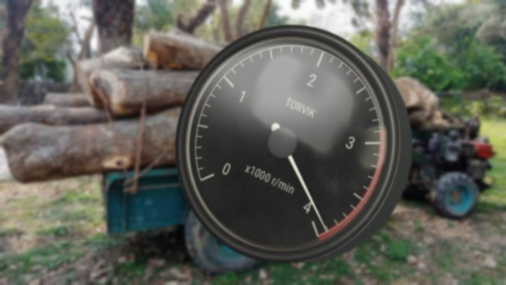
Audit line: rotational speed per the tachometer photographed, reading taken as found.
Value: 3900 rpm
